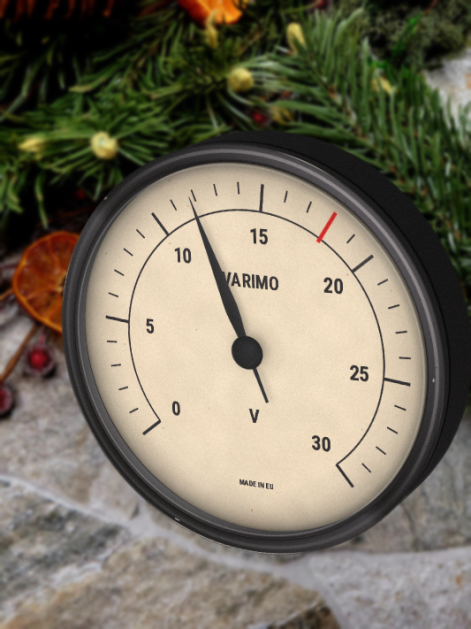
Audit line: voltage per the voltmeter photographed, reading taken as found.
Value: 12 V
